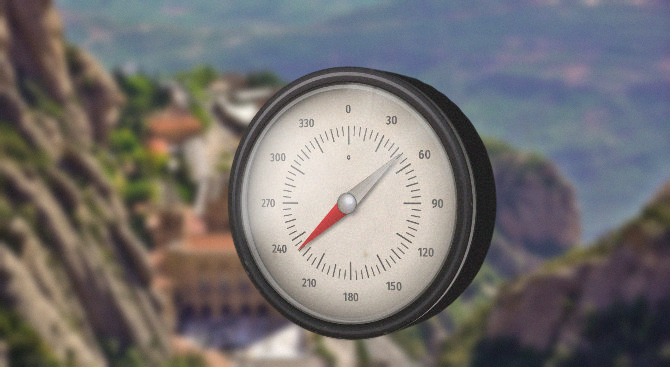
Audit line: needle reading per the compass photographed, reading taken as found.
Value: 230 °
